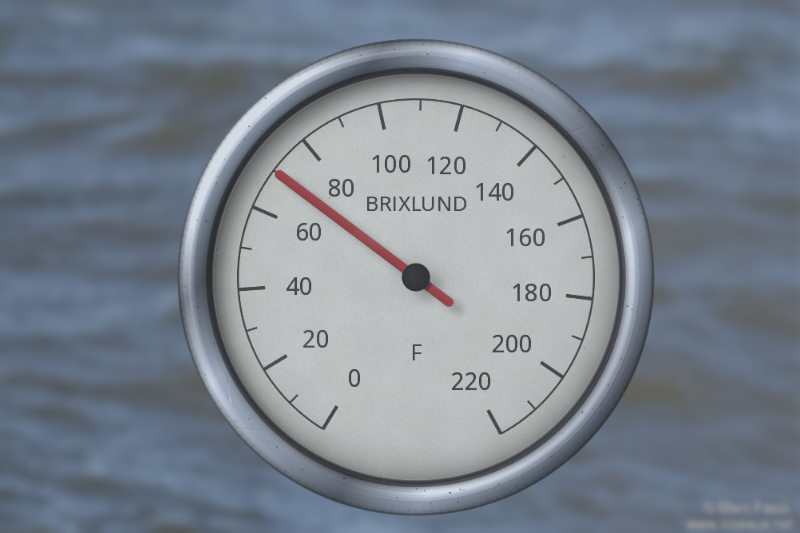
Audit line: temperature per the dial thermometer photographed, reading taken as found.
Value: 70 °F
